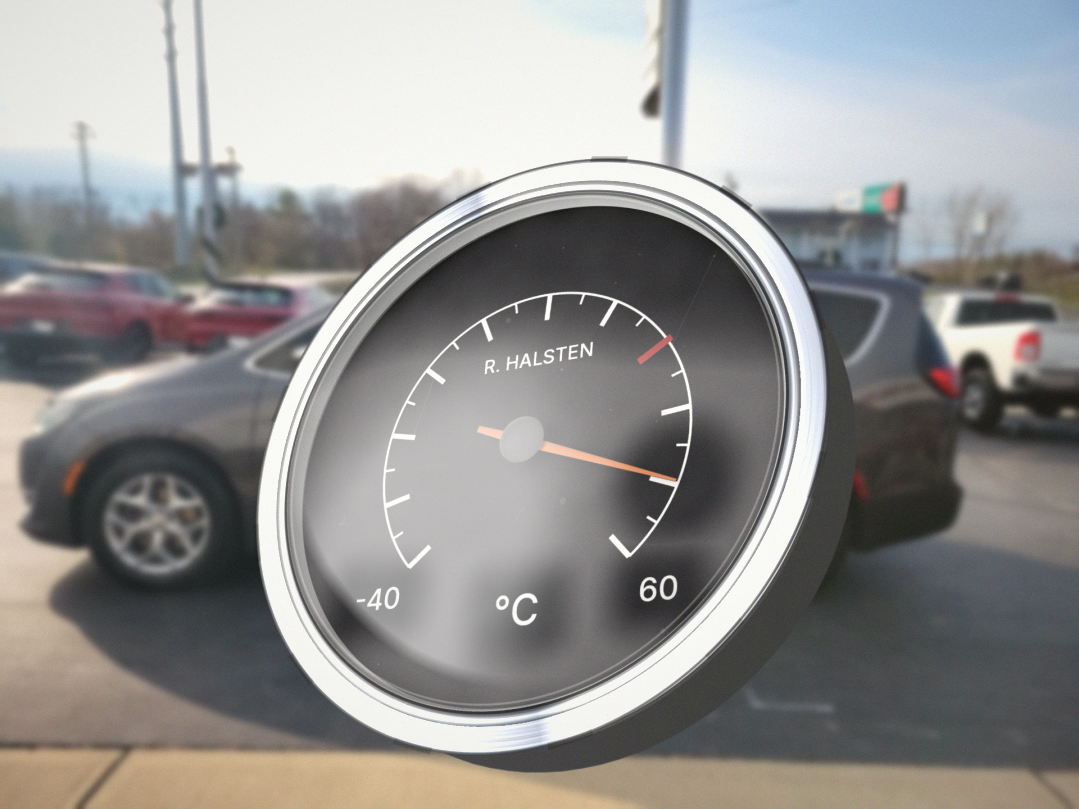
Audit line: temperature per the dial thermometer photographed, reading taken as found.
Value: 50 °C
